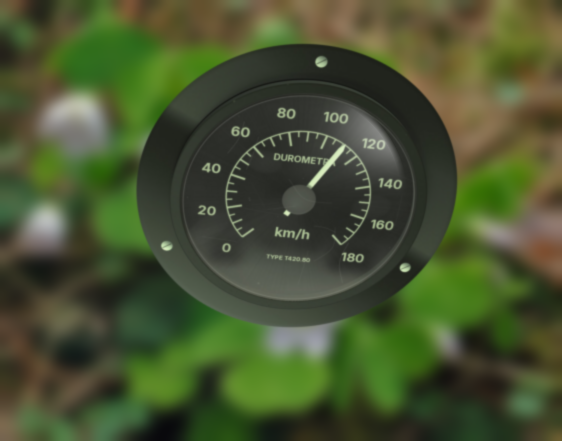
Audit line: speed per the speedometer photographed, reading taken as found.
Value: 110 km/h
